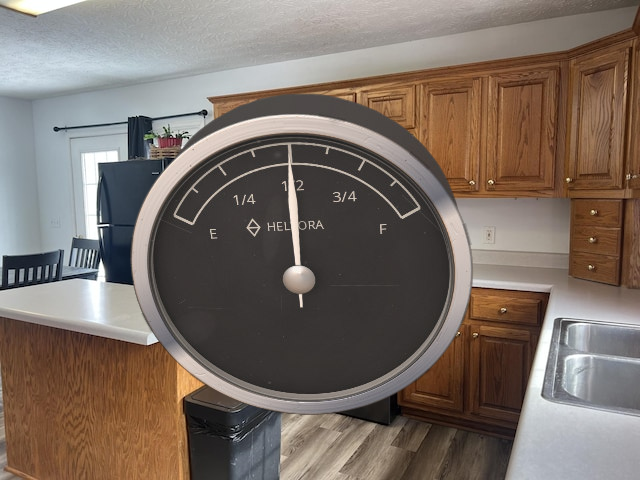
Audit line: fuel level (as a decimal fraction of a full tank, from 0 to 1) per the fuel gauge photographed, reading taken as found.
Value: 0.5
